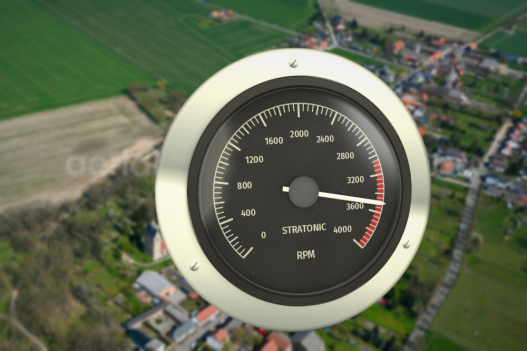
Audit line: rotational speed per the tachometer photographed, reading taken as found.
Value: 3500 rpm
